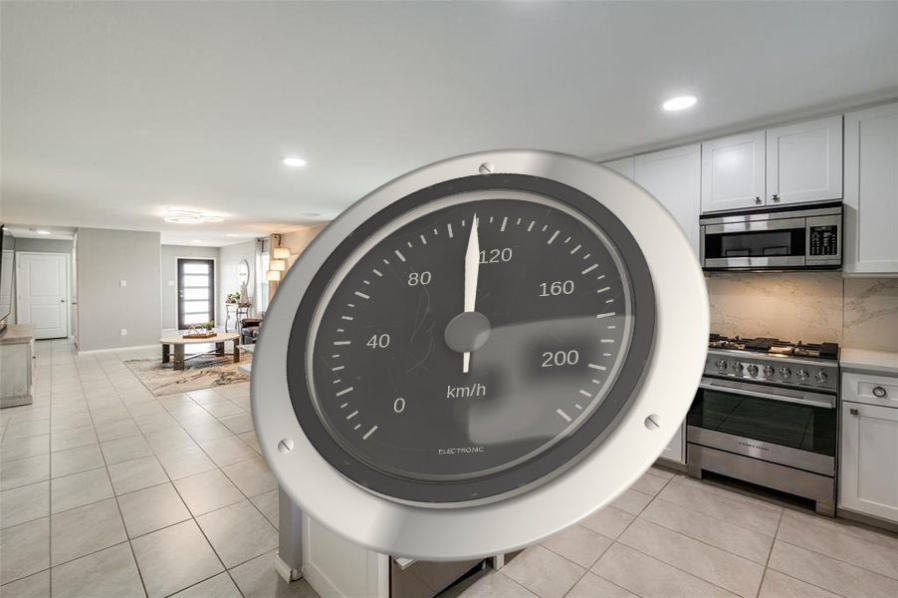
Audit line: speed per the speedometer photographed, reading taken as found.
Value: 110 km/h
